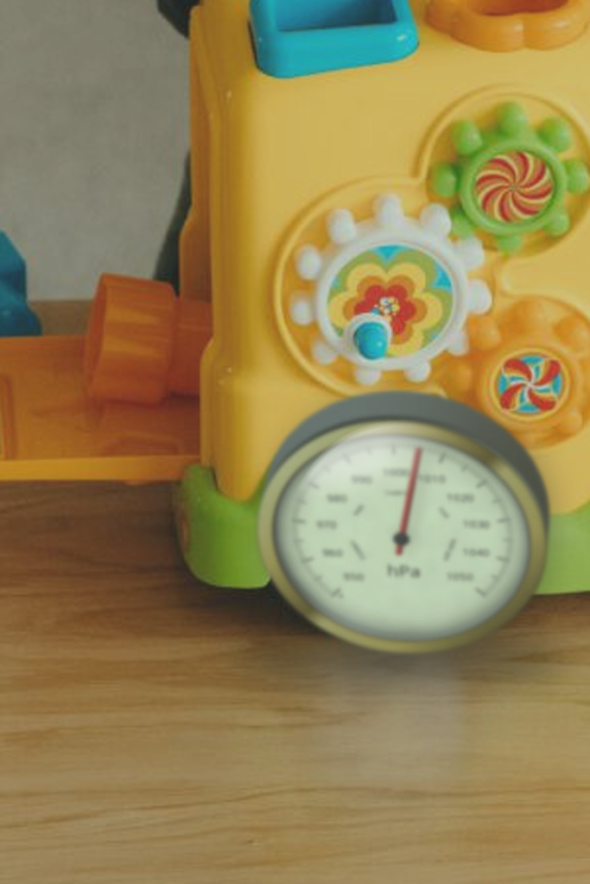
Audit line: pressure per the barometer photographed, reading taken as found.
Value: 1005 hPa
